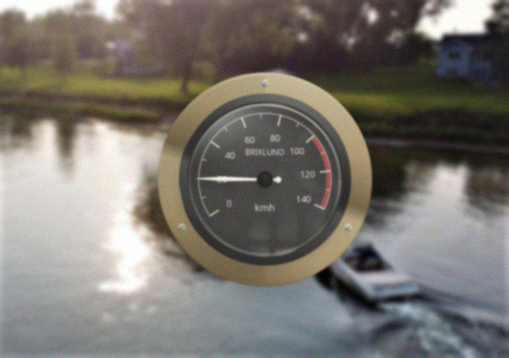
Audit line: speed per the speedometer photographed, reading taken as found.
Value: 20 km/h
